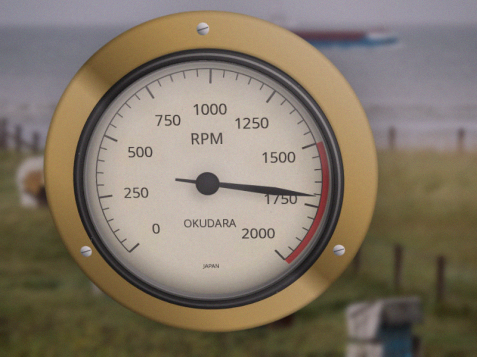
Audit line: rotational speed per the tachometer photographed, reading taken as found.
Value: 1700 rpm
